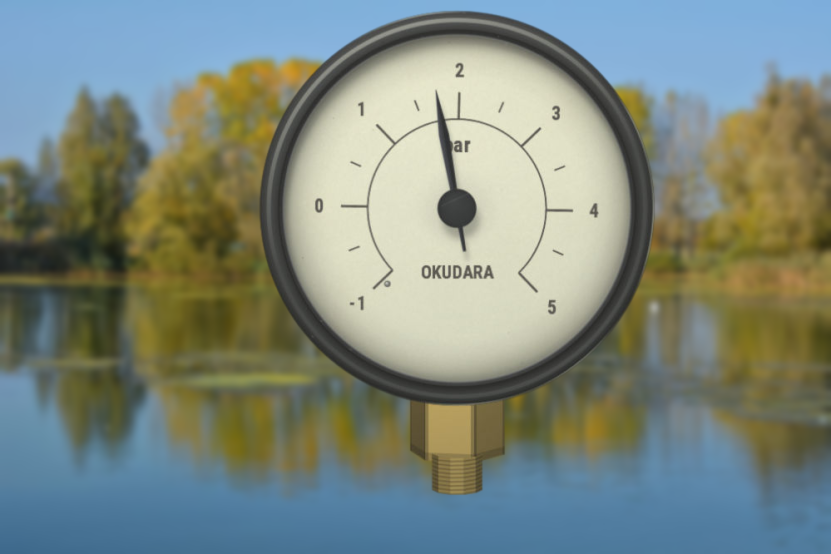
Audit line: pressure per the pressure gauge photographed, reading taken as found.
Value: 1.75 bar
